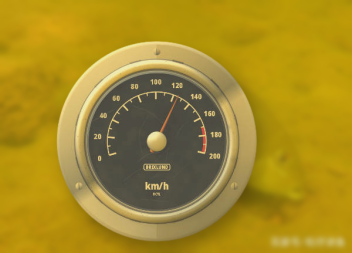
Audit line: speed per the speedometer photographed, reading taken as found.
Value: 125 km/h
